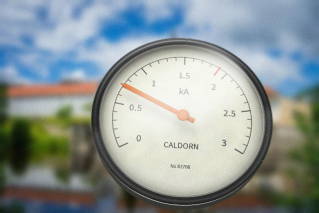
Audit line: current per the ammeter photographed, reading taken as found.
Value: 0.7 kA
